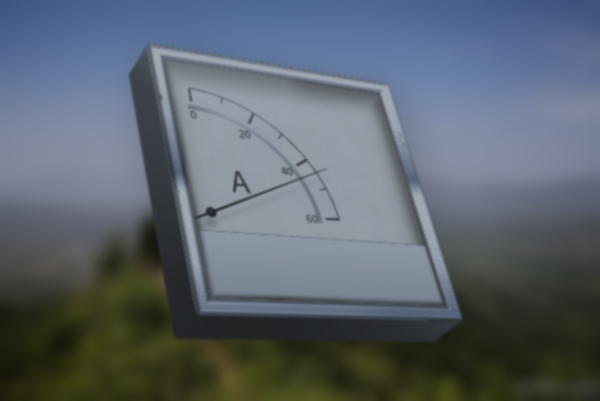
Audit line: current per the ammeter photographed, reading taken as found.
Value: 45 A
